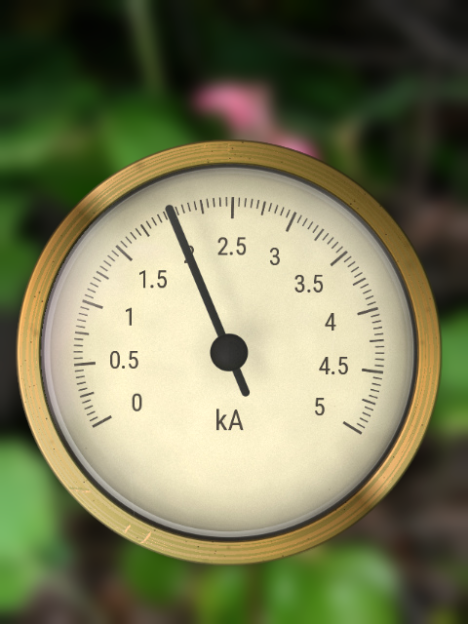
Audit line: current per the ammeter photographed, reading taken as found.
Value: 2 kA
